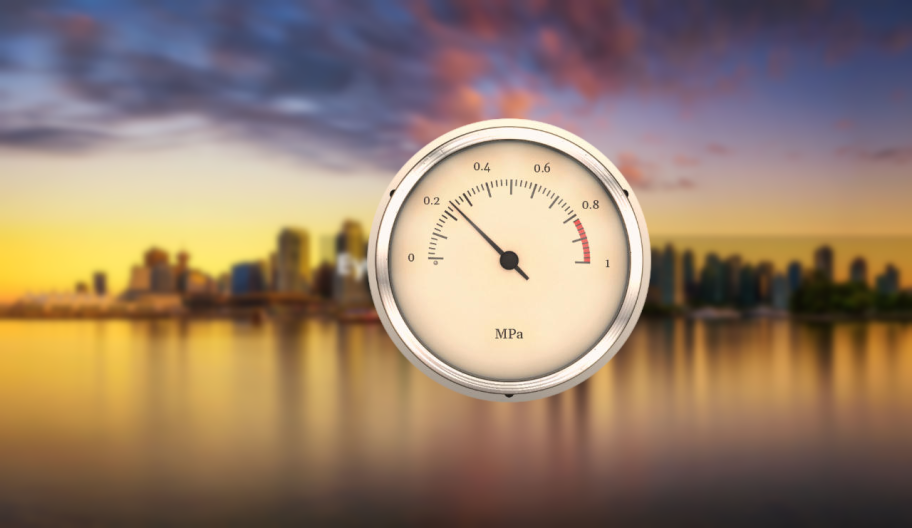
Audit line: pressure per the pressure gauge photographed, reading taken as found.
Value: 0.24 MPa
